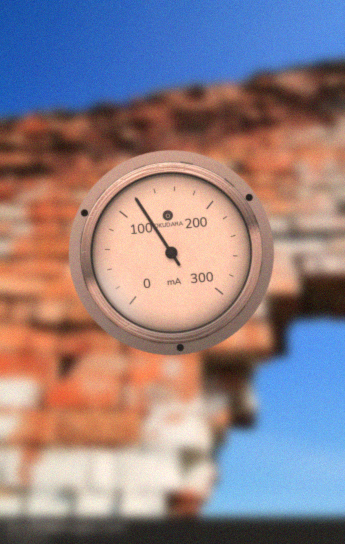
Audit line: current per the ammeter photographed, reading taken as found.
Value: 120 mA
